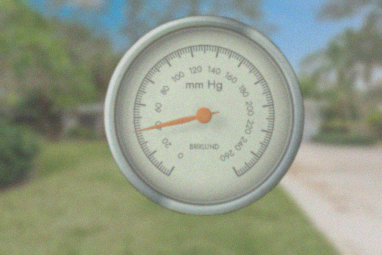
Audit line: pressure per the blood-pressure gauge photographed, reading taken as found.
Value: 40 mmHg
